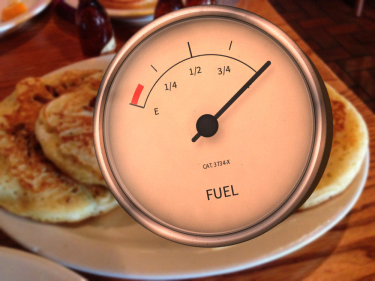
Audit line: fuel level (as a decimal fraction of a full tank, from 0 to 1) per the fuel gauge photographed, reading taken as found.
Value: 1
